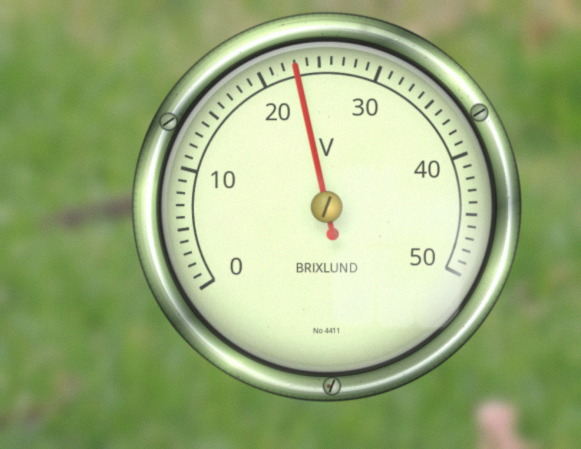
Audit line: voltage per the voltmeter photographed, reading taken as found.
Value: 23 V
